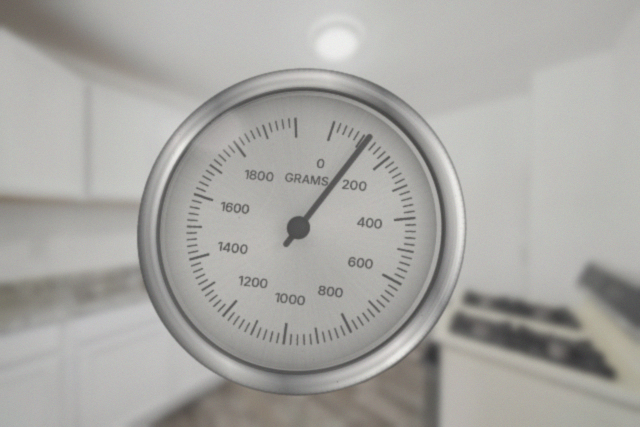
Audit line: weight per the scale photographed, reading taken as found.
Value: 120 g
